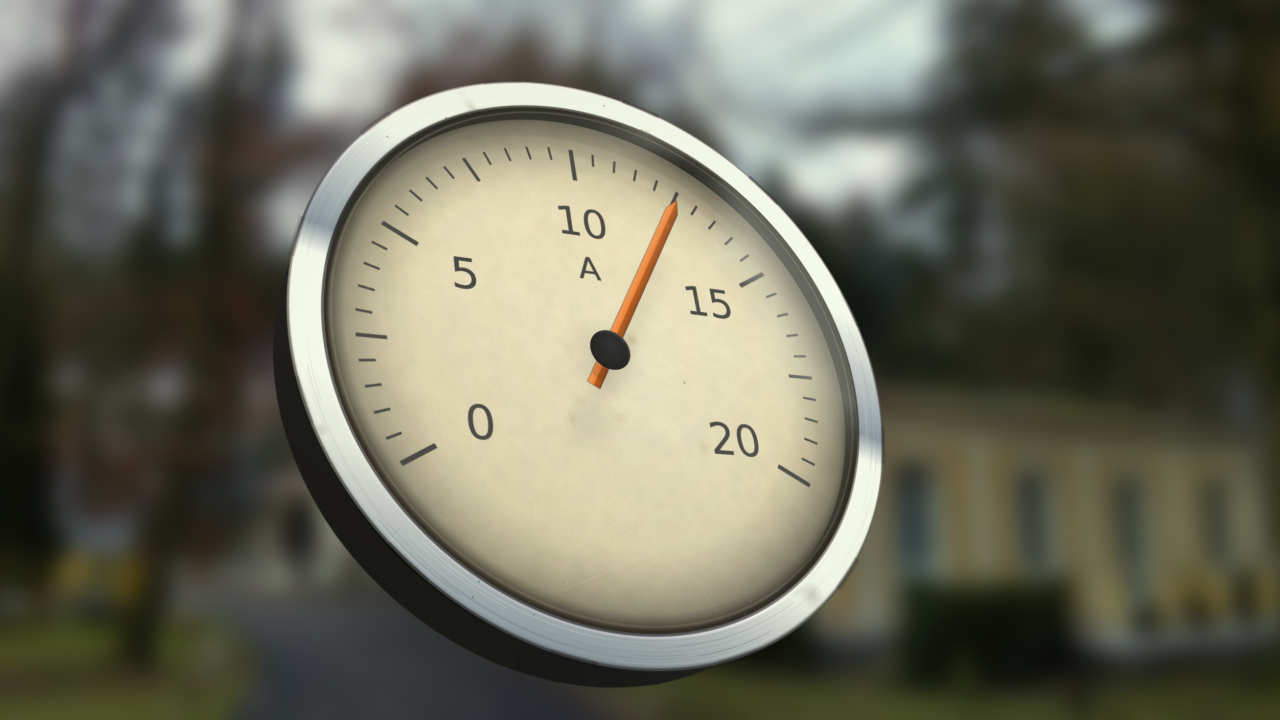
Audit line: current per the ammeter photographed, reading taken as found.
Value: 12.5 A
